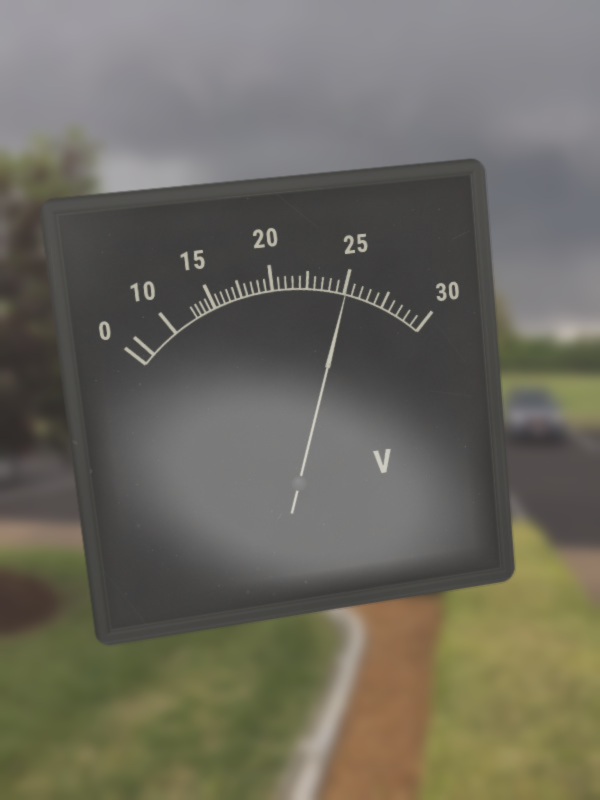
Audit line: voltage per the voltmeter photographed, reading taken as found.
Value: 25 V
